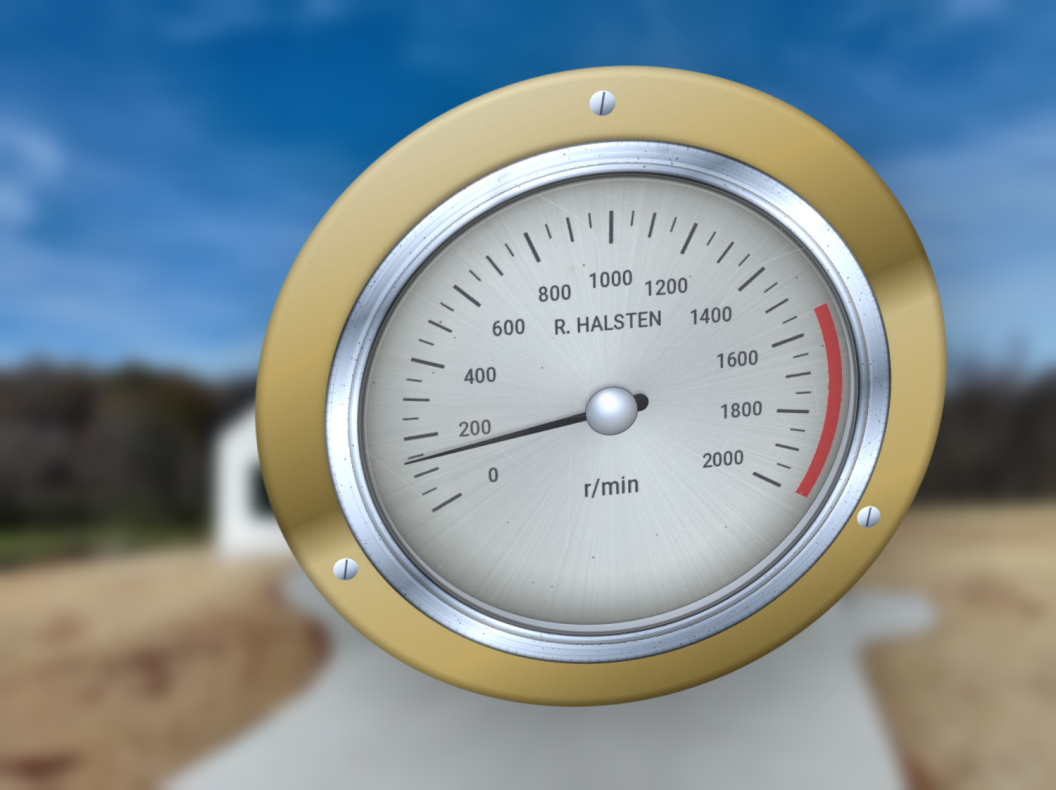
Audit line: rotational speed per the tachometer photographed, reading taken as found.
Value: 150 rpm
